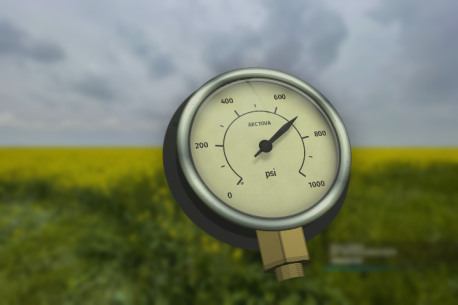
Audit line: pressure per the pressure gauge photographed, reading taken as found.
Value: 700 psi
